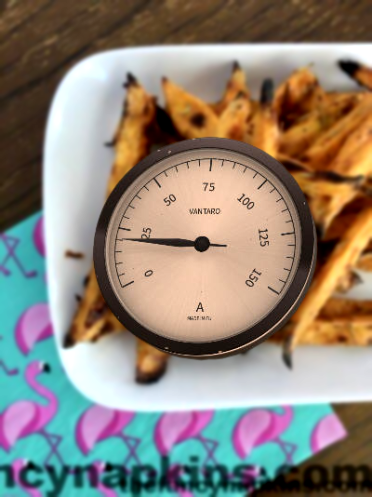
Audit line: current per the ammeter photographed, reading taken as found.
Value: 20 A
